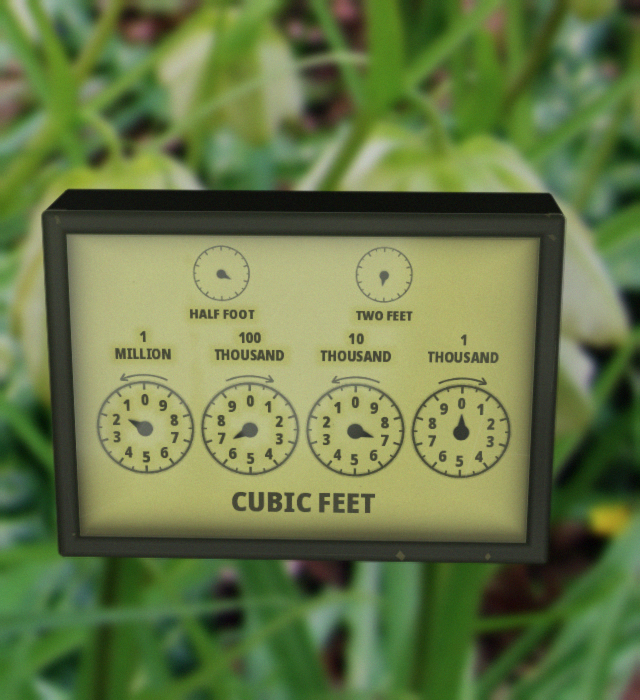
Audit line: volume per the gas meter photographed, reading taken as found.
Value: 167000 ft³
